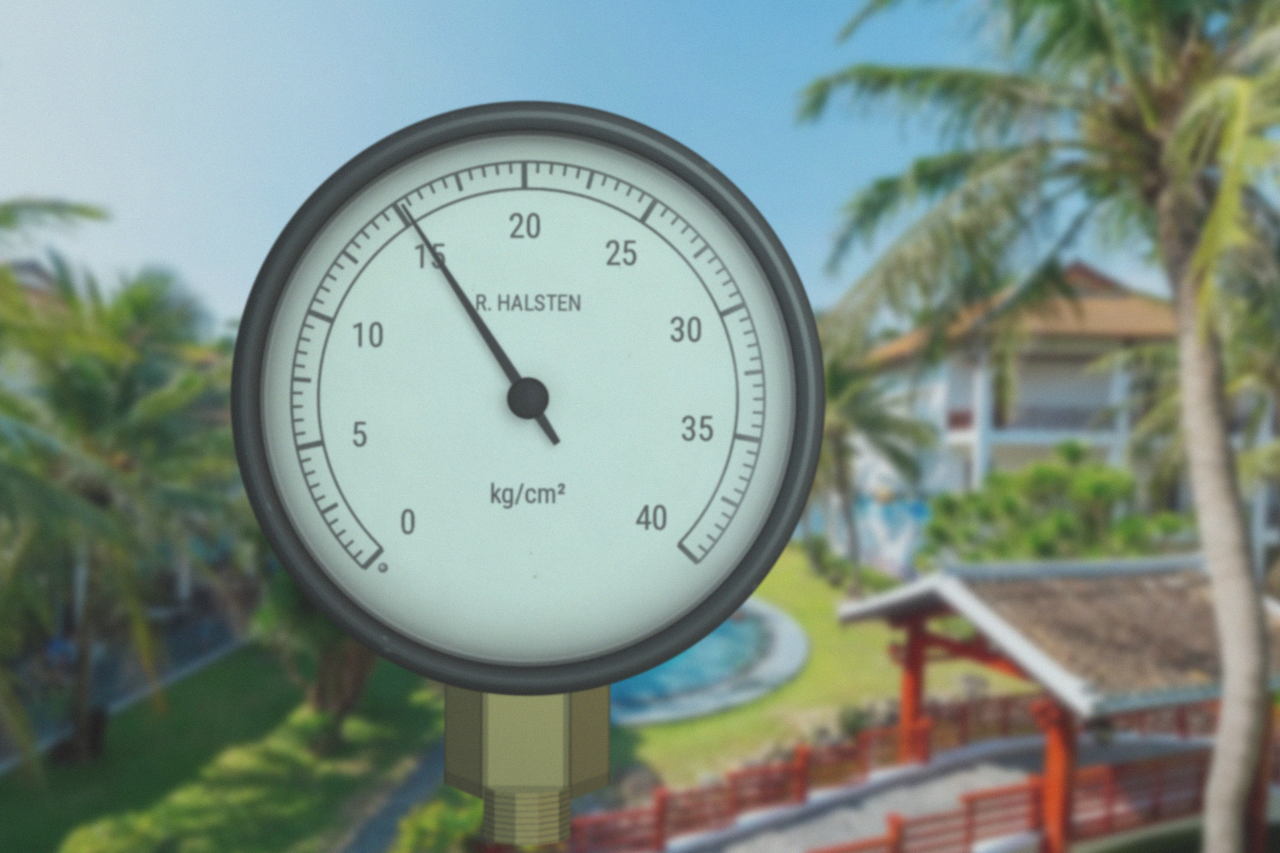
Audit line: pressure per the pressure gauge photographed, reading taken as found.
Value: 15.25 kg/cm²
